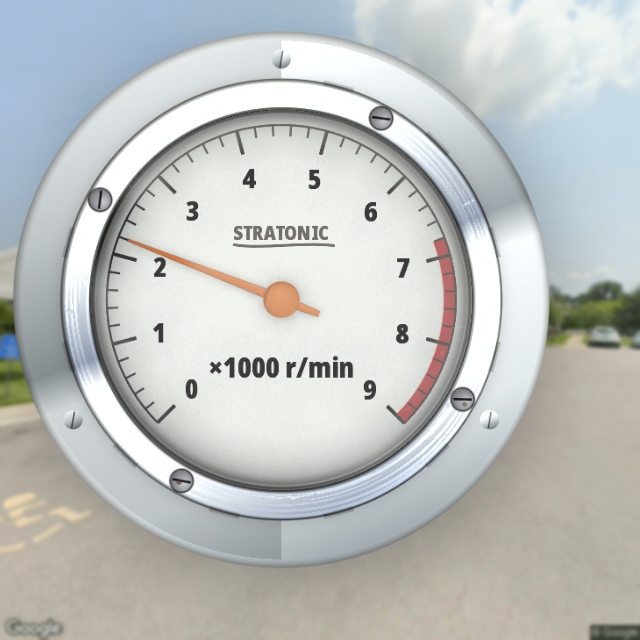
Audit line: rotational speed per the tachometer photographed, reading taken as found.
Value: 2200 rpm
